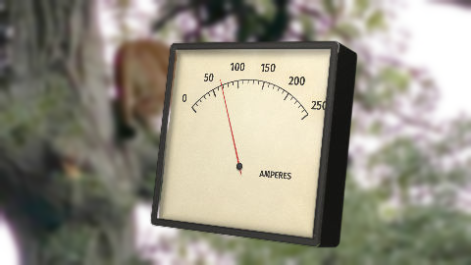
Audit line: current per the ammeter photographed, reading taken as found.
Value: 70 A
